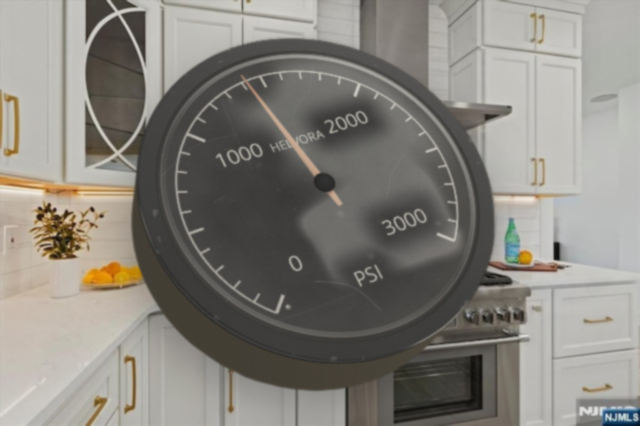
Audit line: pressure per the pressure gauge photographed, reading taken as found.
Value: 1400 psi
